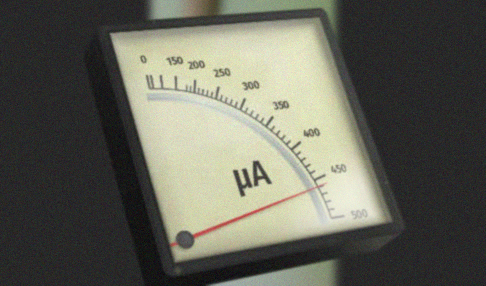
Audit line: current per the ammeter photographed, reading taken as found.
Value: 460 µA
